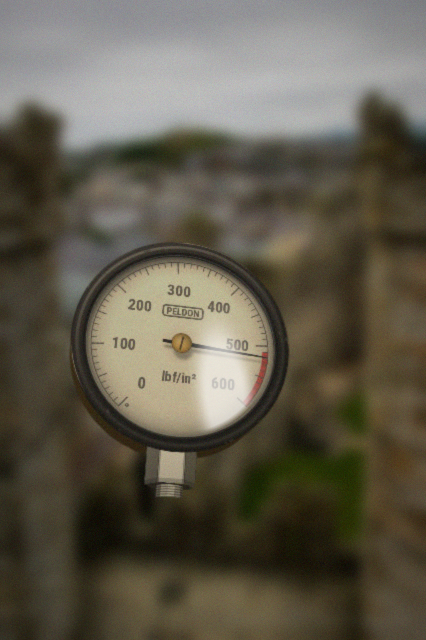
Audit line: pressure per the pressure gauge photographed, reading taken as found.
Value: 520 psi
